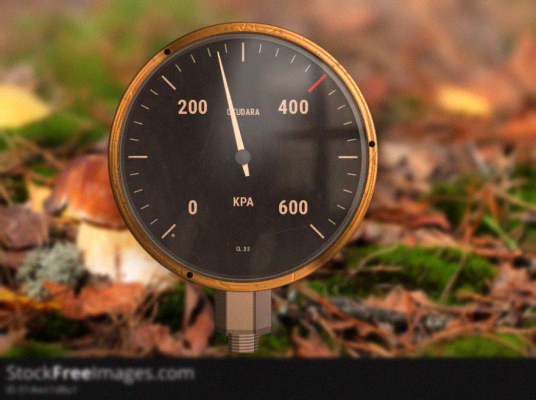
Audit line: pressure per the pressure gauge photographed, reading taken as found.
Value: 270 kPa
